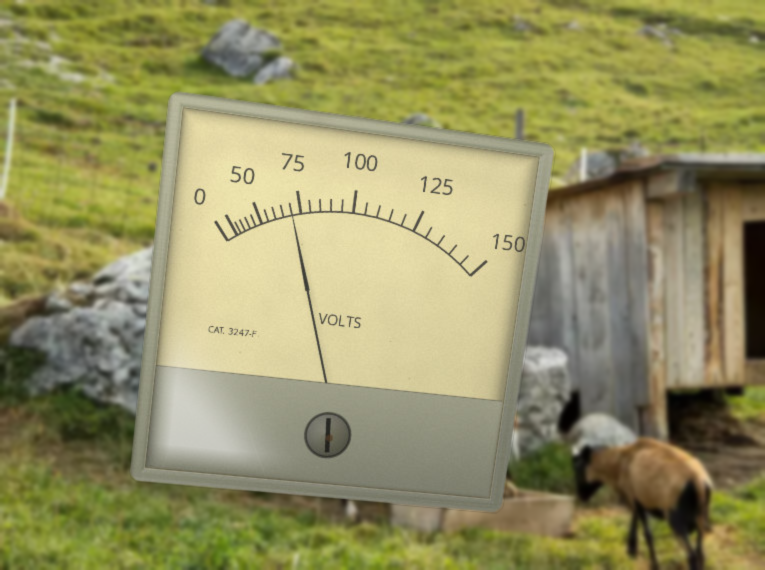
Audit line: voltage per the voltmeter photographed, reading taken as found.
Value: 70 V
